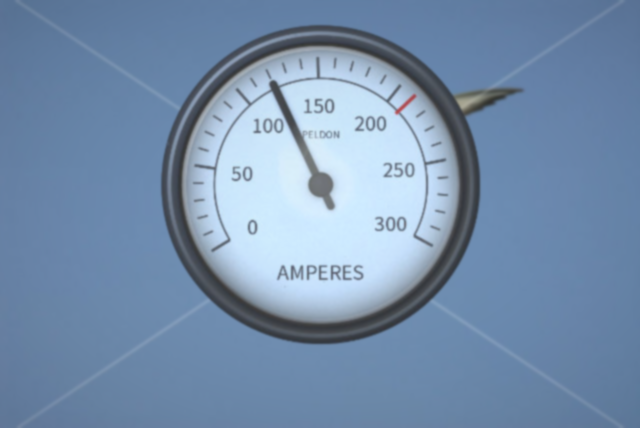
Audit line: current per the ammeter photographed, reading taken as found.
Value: 120 A
